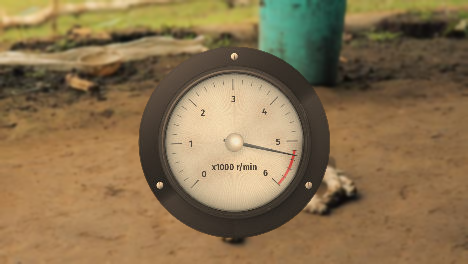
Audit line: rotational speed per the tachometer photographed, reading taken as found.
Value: 5300 rpm
